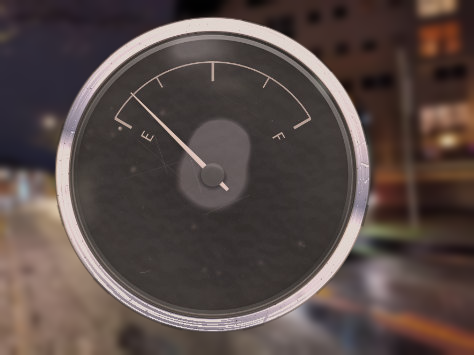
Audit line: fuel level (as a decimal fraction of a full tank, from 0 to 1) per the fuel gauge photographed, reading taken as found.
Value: 0.125
